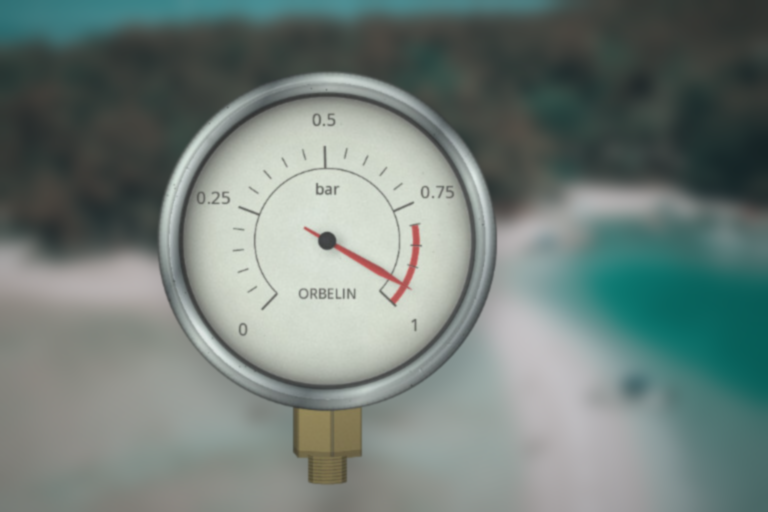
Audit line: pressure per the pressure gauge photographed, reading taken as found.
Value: 0.95 bar
